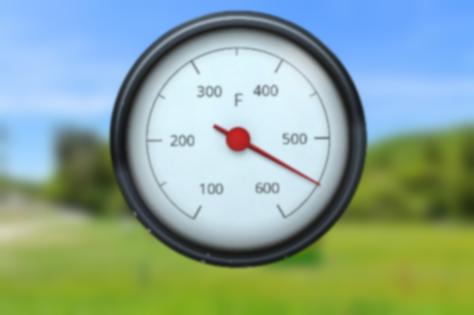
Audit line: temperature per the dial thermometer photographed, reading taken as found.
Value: 550 °F
